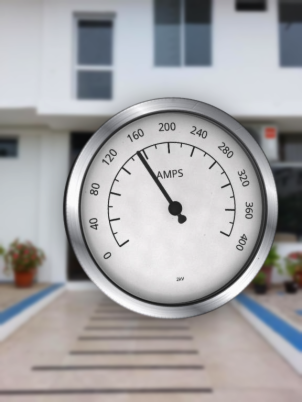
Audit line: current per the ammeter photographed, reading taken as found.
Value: 150 A
